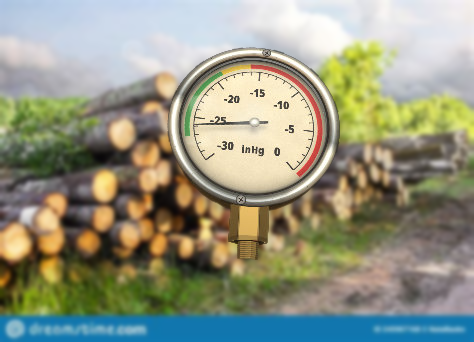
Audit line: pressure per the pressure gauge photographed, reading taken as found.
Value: -26 inHg
